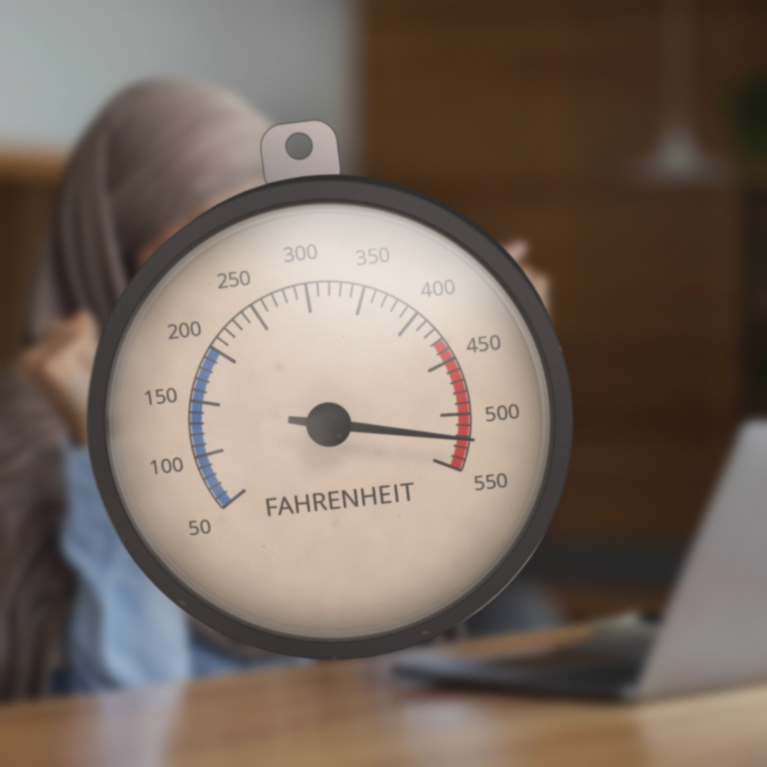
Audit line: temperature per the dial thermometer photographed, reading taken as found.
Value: 520 °F
